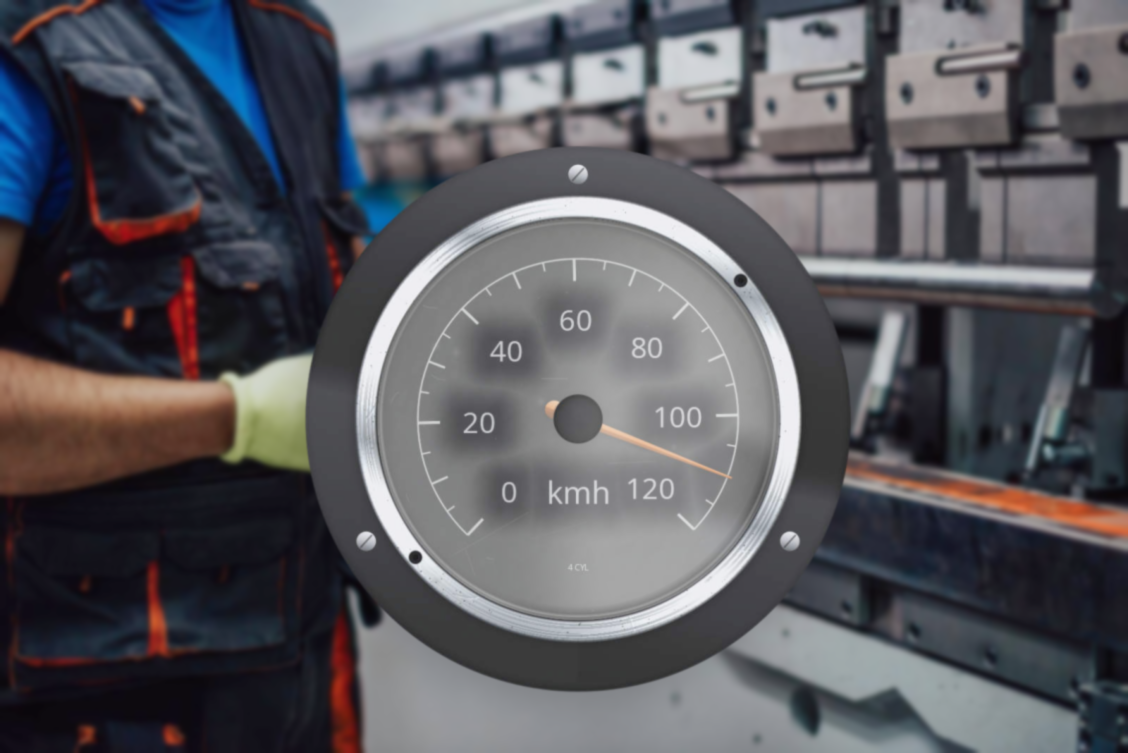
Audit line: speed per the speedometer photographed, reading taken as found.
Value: 110 km/h
